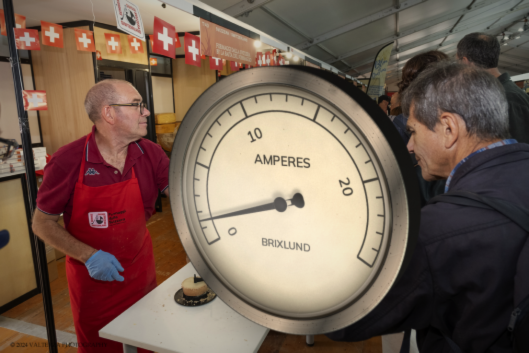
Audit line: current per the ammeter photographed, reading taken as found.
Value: 1.5 A
